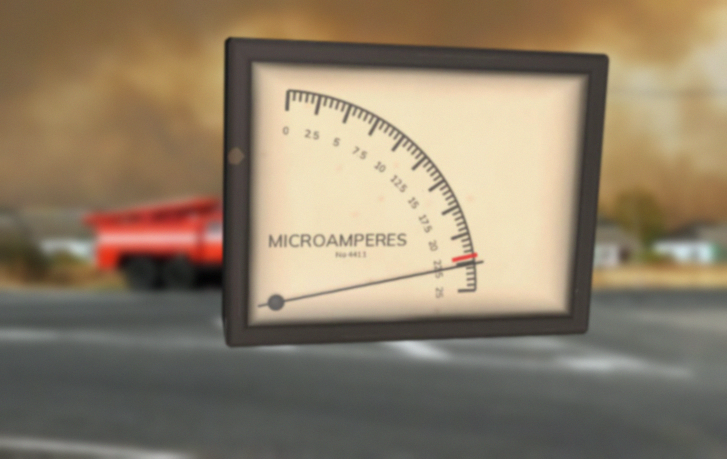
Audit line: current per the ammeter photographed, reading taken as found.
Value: 22.5 µA
